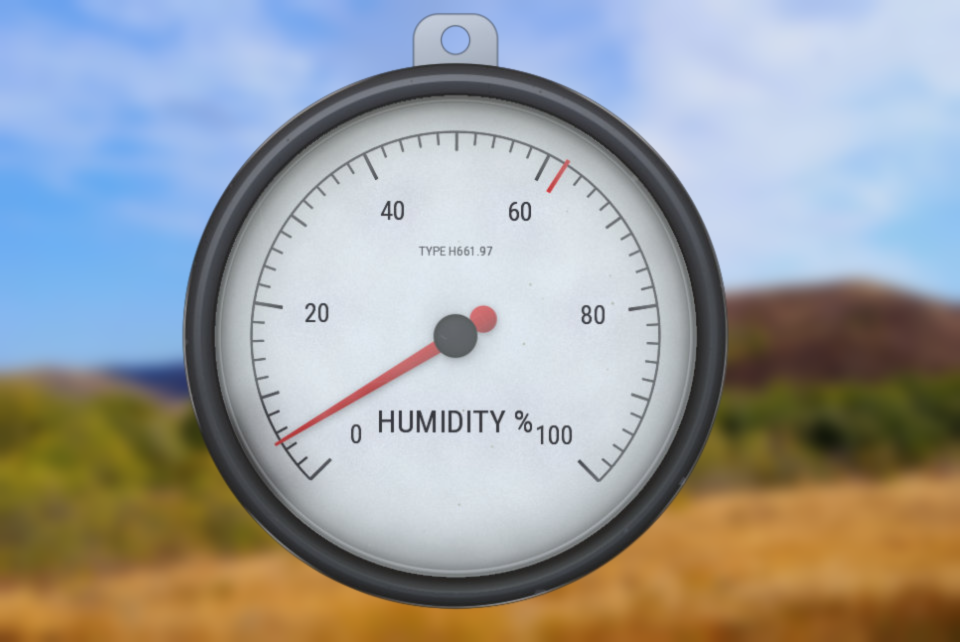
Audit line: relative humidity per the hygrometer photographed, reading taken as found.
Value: 5 %
